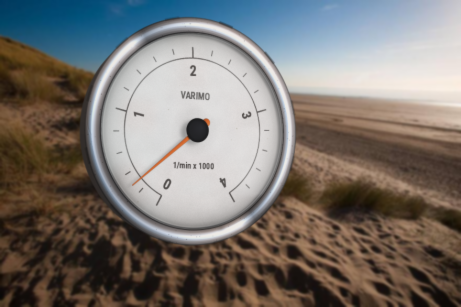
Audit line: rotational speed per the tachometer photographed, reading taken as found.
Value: 300 rpm
